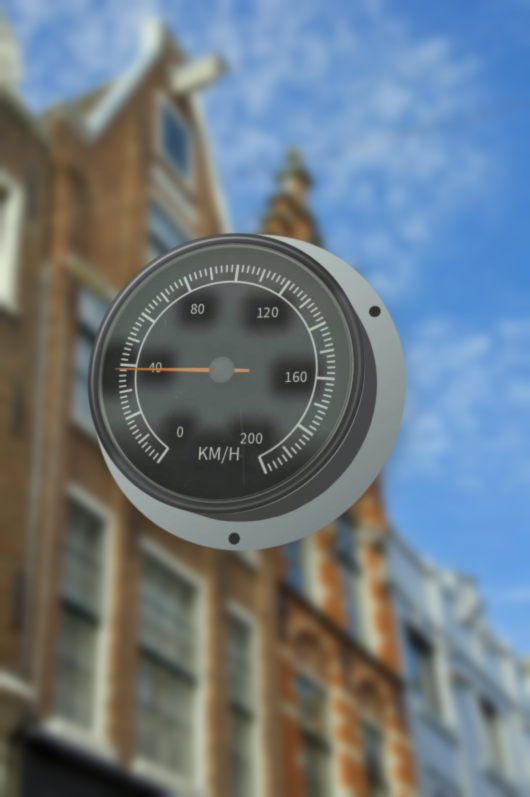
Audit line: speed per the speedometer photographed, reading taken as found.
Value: 38 km/h
